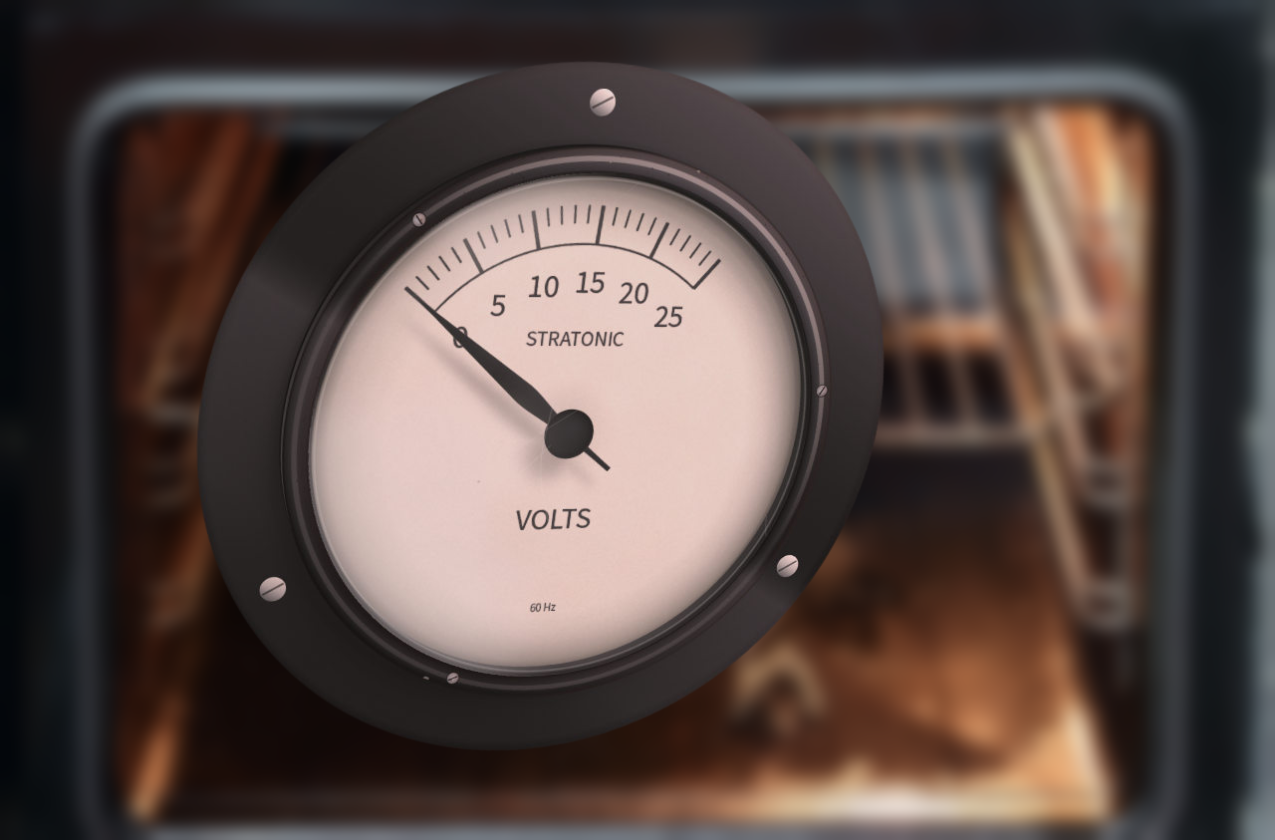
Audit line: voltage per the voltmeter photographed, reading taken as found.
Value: 0 V
